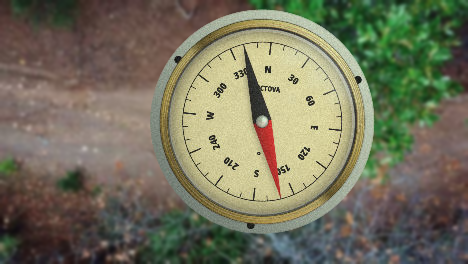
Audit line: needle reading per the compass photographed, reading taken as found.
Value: 160 °
